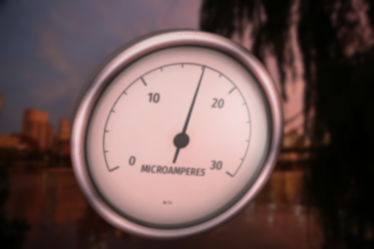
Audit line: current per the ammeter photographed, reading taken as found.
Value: 16 µA
